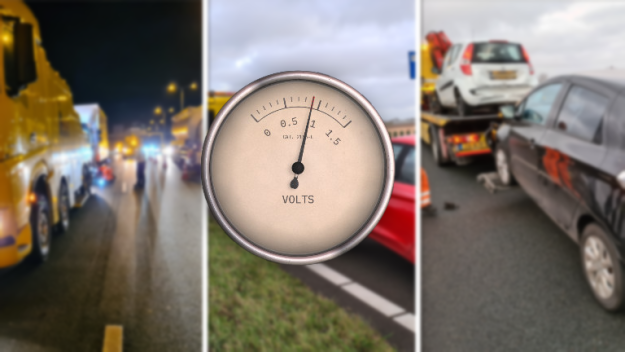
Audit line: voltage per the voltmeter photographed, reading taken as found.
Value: 0.9 V
